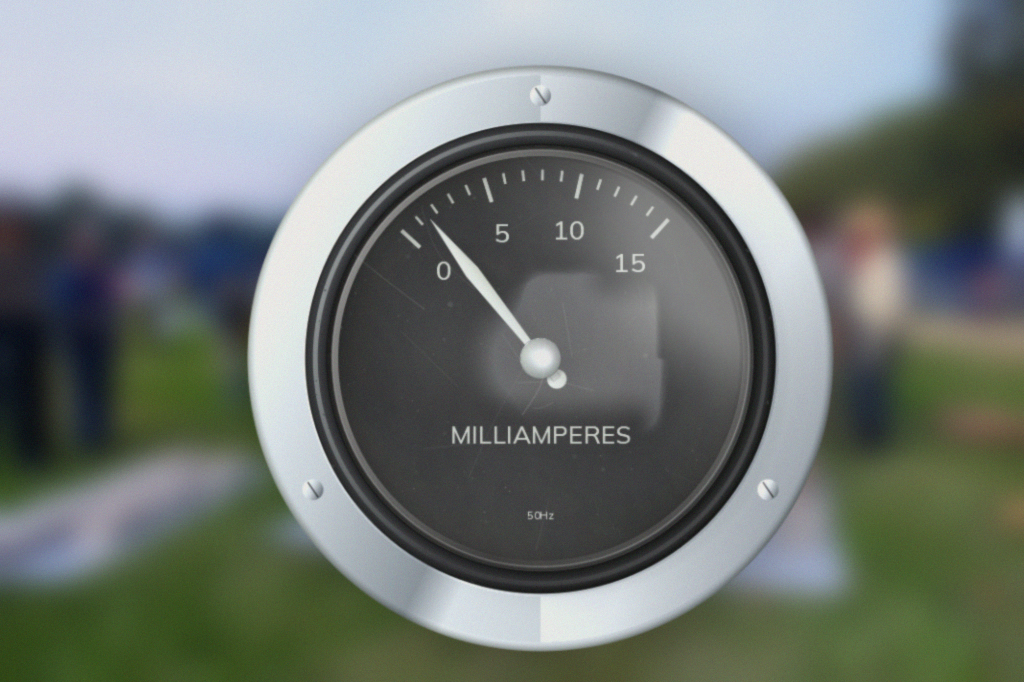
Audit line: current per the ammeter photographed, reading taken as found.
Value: 1.5 mA
